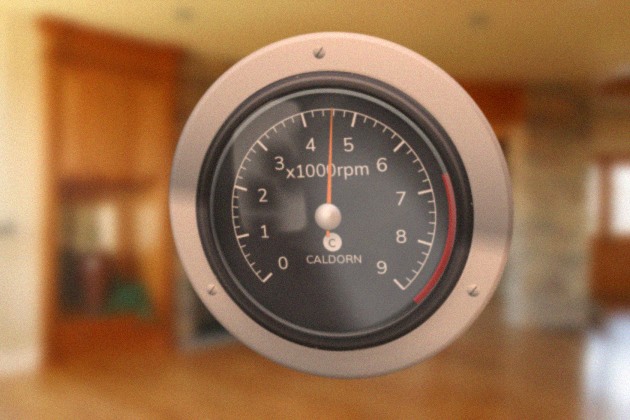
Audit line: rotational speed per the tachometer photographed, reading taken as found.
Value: 4600 rpm
